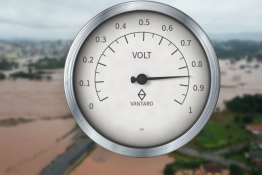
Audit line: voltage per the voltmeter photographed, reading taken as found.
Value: 0.85 V
